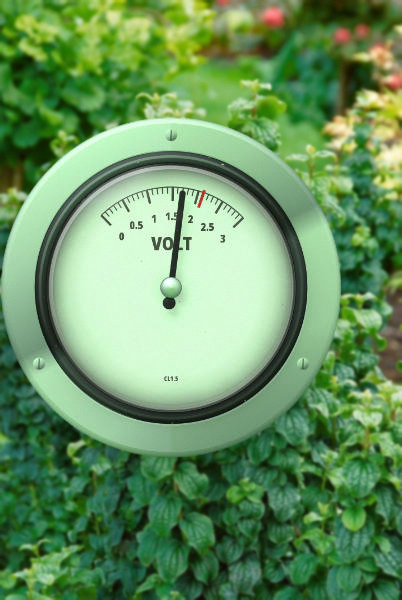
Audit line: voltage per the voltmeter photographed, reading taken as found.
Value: 1.7 V
